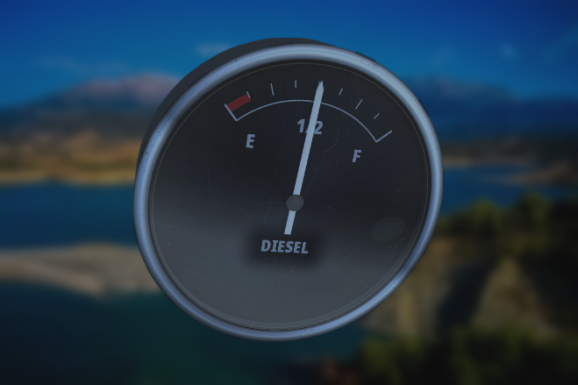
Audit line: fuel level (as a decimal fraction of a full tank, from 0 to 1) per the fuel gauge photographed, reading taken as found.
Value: 0.5
